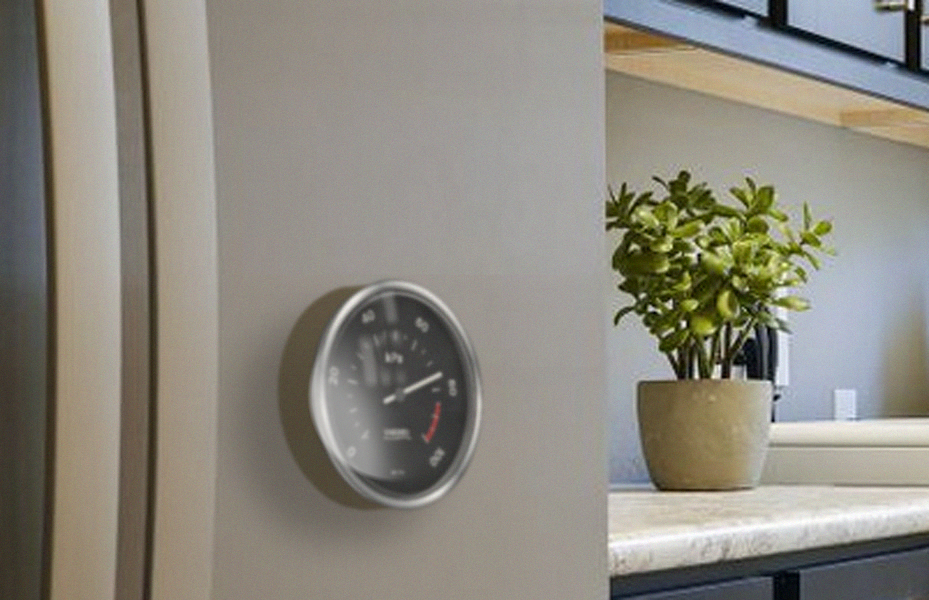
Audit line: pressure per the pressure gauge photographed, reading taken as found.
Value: 75 kPa
